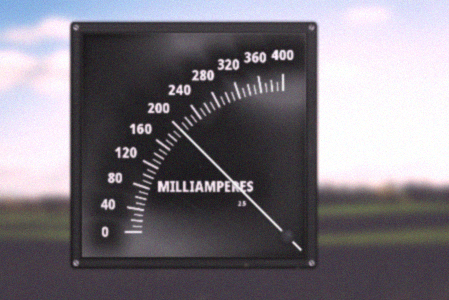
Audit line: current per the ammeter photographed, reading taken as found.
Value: 200 mA
